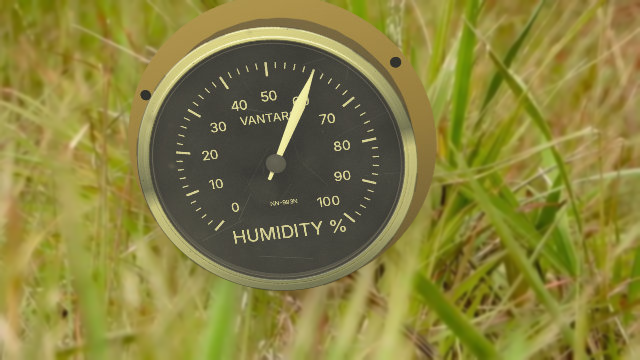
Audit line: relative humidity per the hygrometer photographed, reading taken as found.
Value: 60 %
